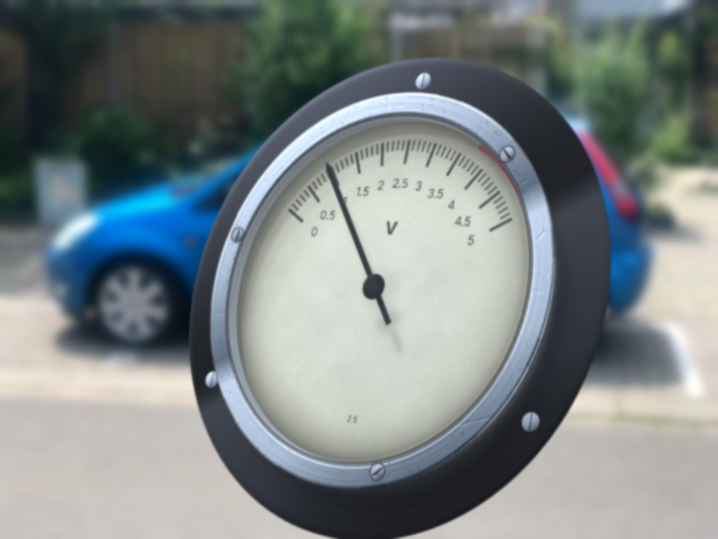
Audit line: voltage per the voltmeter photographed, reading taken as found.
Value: 1 V
